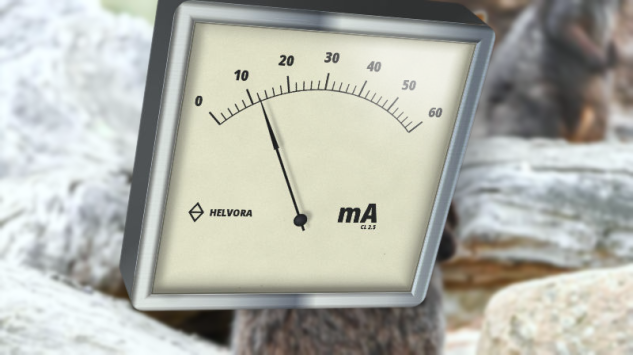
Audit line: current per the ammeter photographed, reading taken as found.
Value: 12 mA
